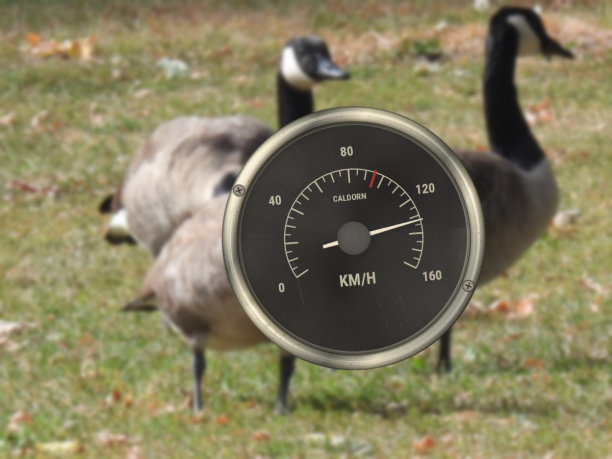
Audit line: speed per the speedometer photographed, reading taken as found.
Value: 132.5 km/h
